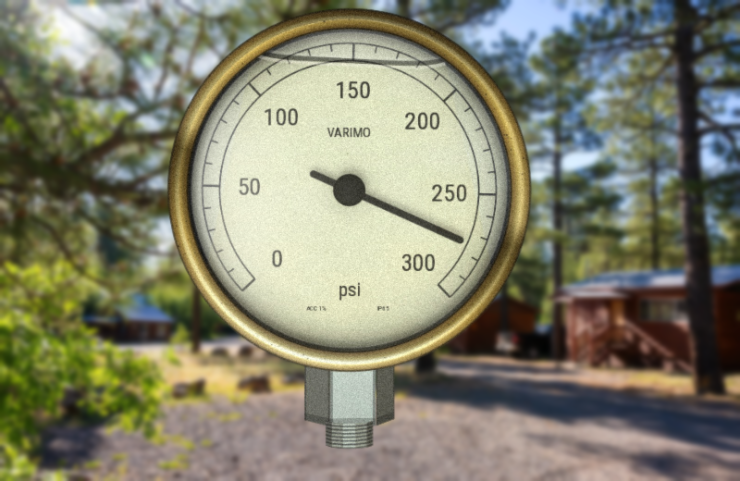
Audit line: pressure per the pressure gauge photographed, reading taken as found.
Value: 275 psi
